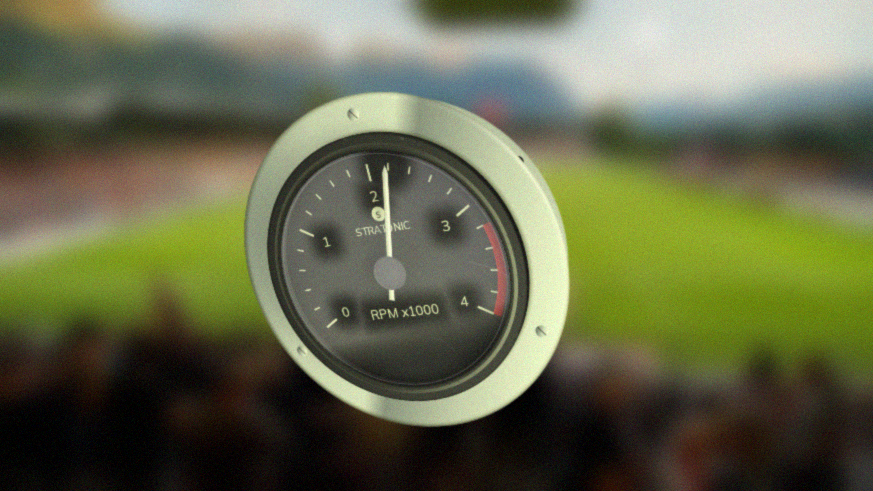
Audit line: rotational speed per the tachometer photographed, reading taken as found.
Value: 2200 rpm
